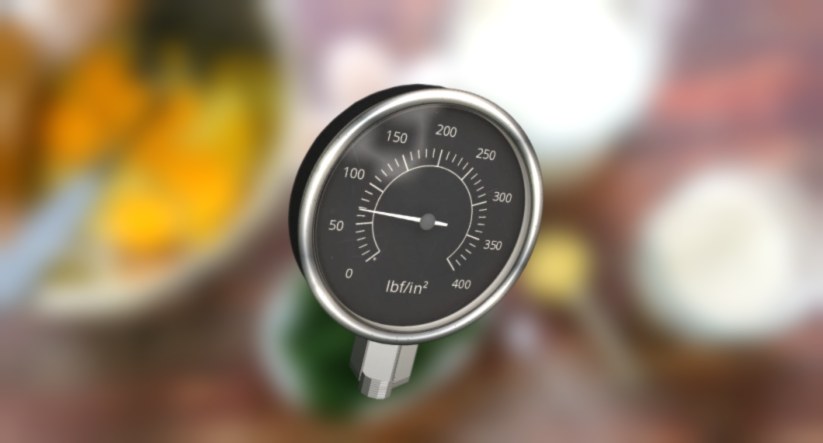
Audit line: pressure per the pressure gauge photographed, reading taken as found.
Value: 70 psi
